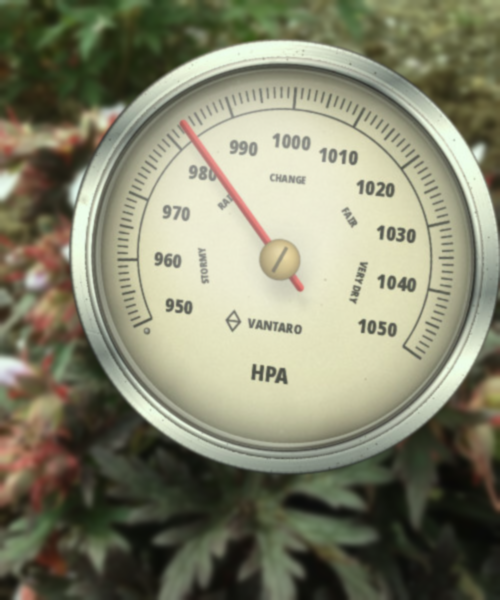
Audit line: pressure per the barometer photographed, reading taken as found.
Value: 983 hPa
